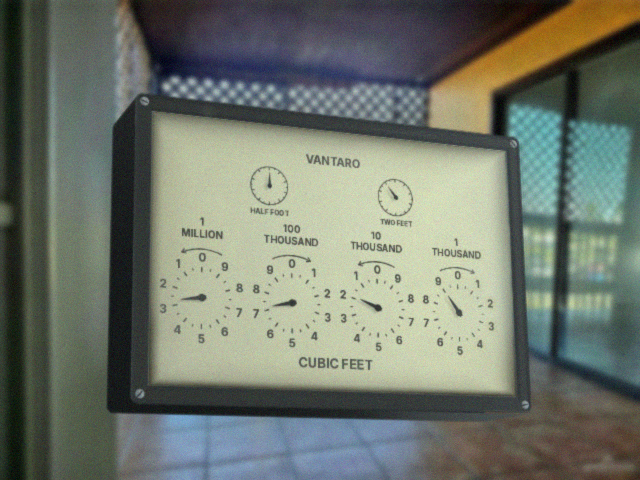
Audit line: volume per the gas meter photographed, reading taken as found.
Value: 271900 ft³
